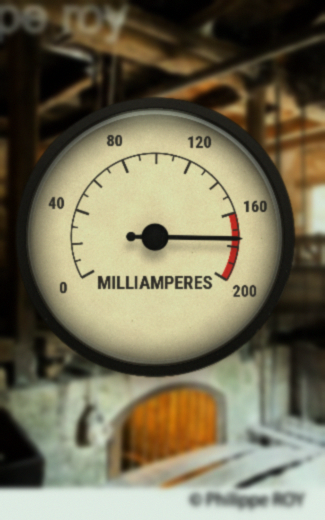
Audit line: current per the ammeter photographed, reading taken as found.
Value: 175 mA
